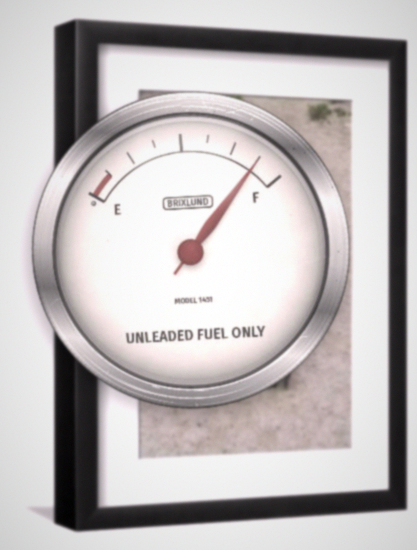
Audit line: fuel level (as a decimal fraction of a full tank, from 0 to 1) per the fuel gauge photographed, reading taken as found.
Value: 0.875
